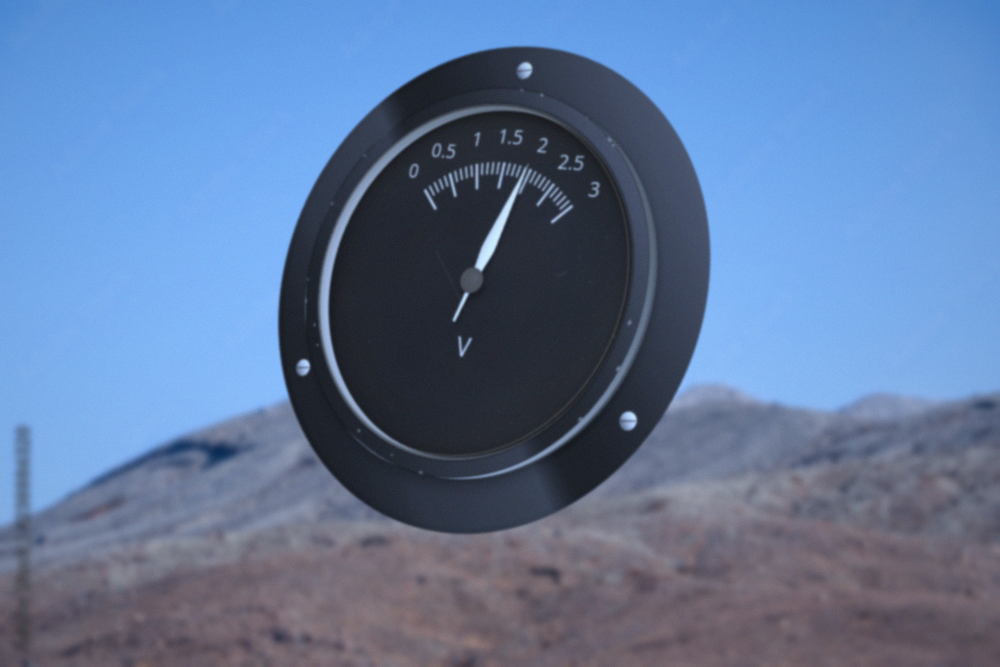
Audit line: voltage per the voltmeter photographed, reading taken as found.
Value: 2 V
